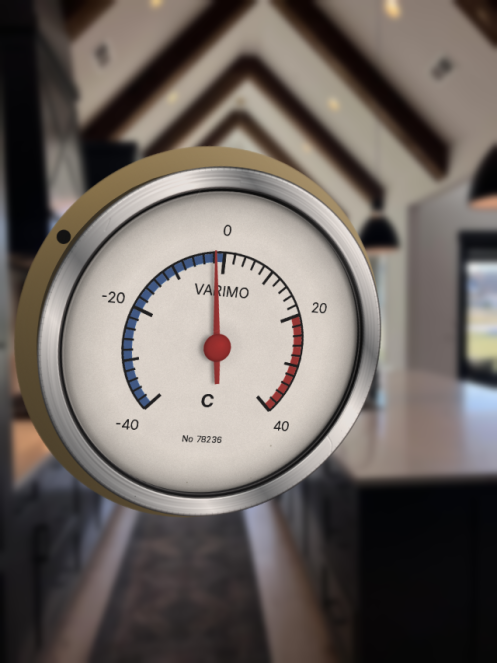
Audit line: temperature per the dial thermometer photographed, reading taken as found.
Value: -2 °C
